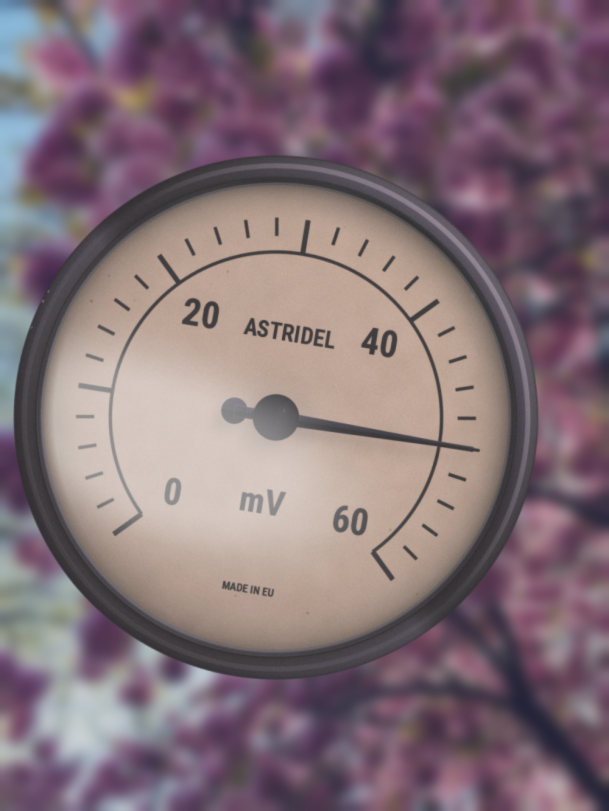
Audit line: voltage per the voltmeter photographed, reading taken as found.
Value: 50 mV
